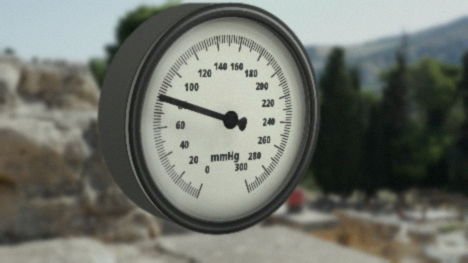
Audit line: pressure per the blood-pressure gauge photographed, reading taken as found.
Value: 80 mmHg
